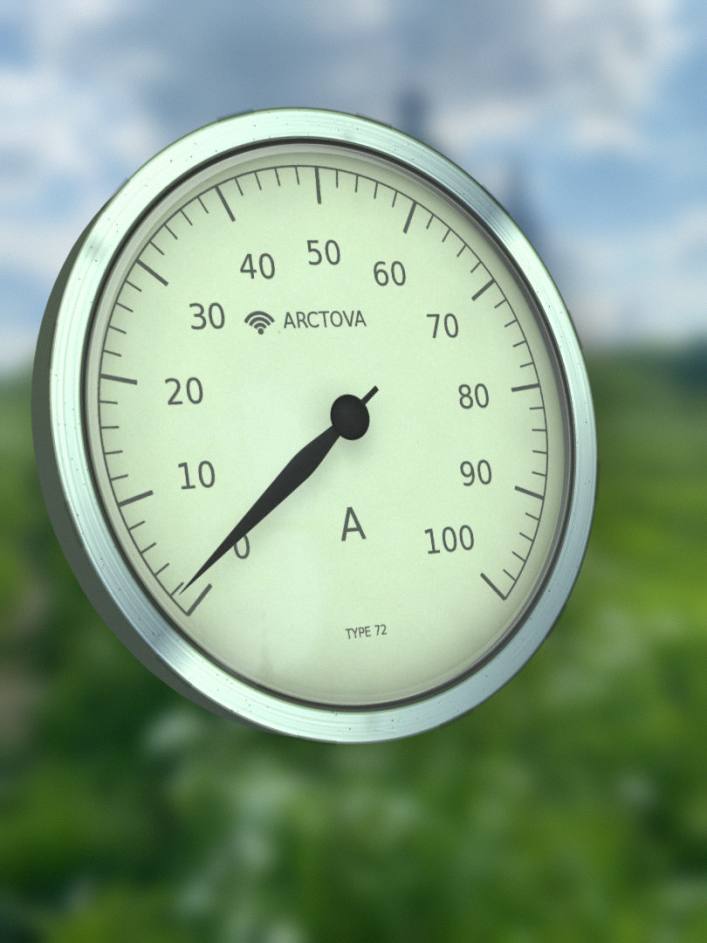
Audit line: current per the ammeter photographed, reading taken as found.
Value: 2 A
